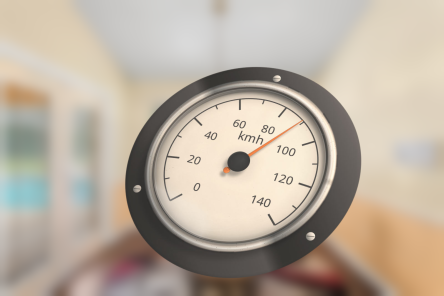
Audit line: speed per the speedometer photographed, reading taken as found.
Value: 90 km/h
